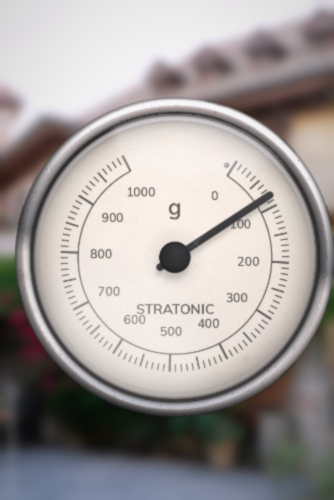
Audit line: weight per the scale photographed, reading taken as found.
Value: 80 g
